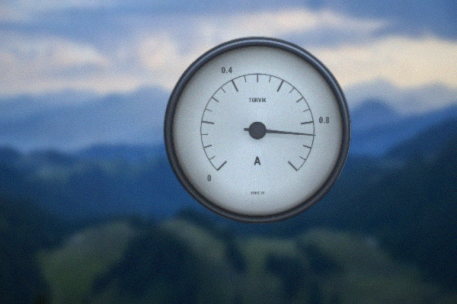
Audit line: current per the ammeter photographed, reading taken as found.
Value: 0.85 A
